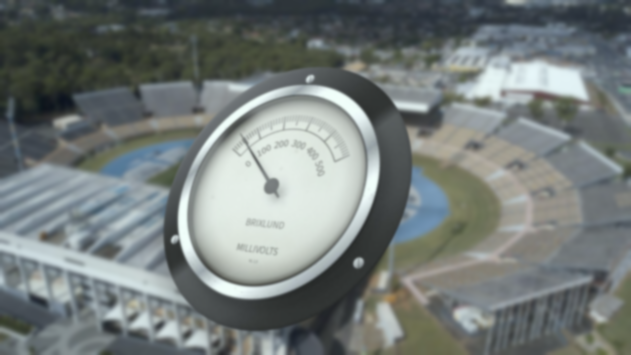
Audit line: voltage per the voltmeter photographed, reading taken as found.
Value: 50 mV
